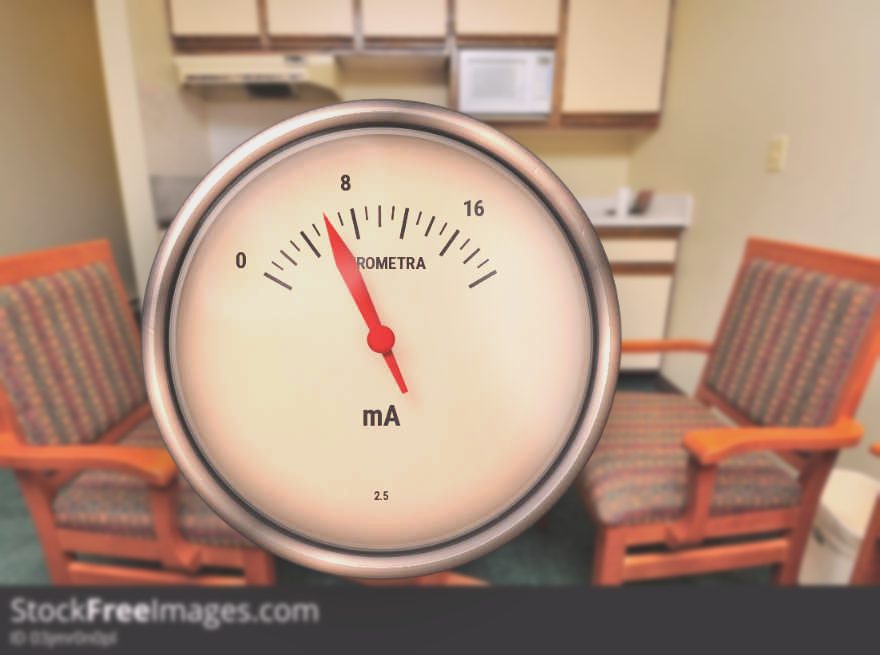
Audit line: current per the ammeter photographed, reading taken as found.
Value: 6 mA
